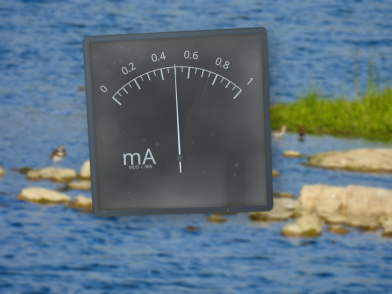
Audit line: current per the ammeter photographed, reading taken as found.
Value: 0.5 mA
